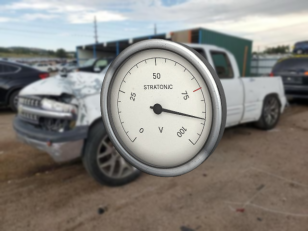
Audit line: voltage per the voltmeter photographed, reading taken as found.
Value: 87.5 V
